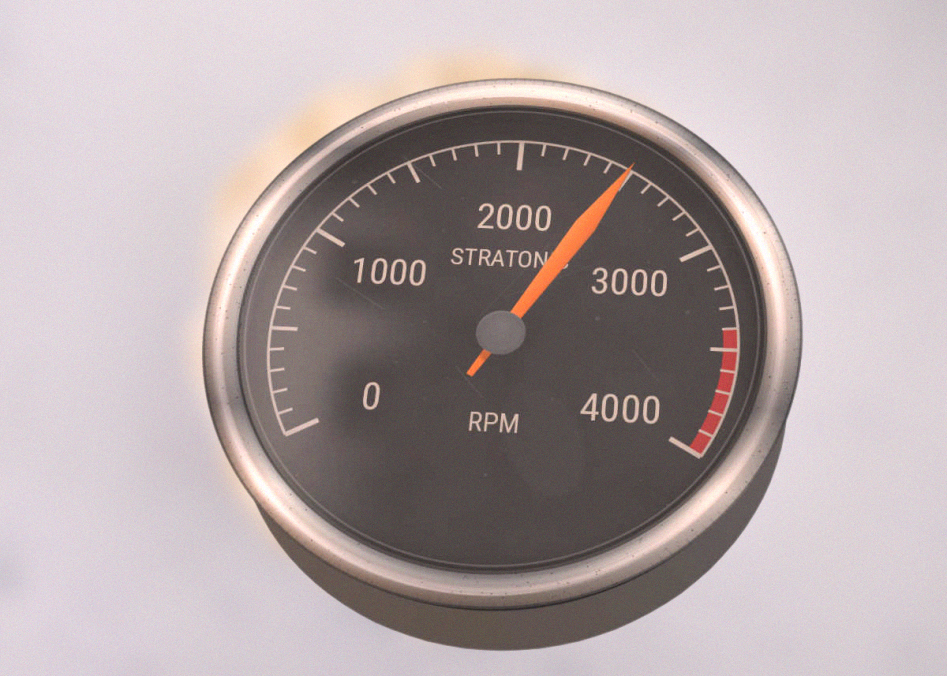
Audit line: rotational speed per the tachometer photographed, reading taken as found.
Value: 2500 rpm
